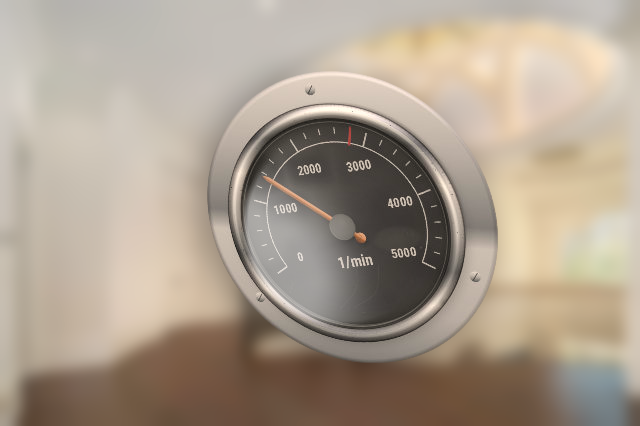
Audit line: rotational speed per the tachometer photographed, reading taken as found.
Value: 1400 rpm
